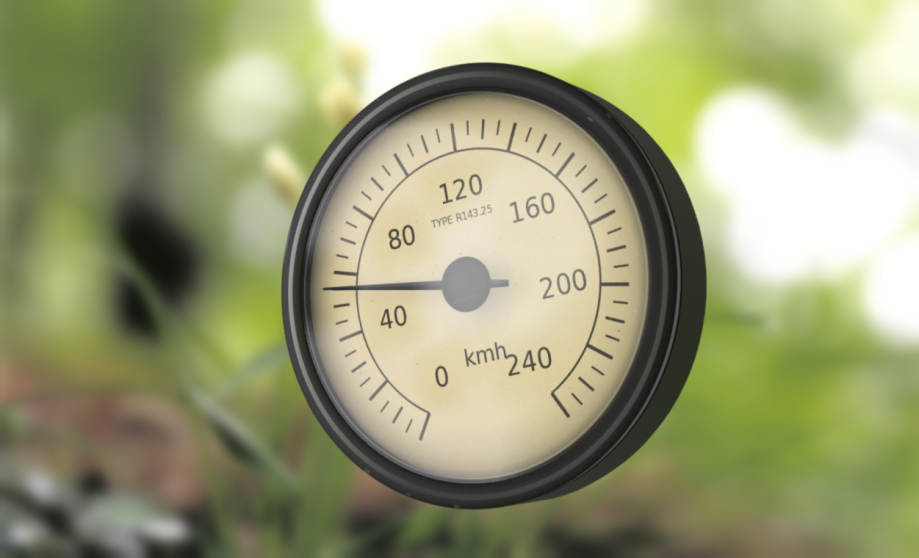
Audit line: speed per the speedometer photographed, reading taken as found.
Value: 55 km/h
